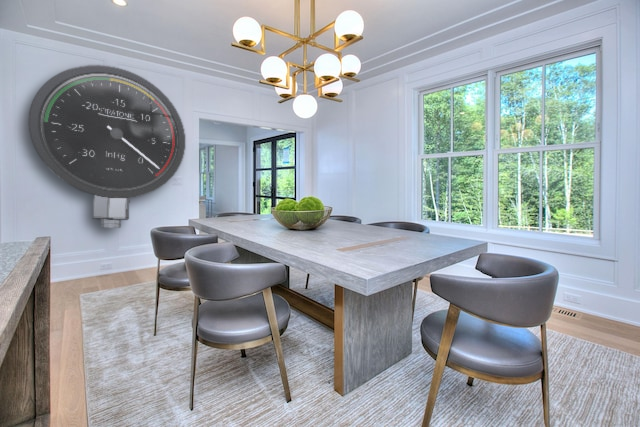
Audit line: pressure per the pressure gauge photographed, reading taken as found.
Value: -1 inHg
